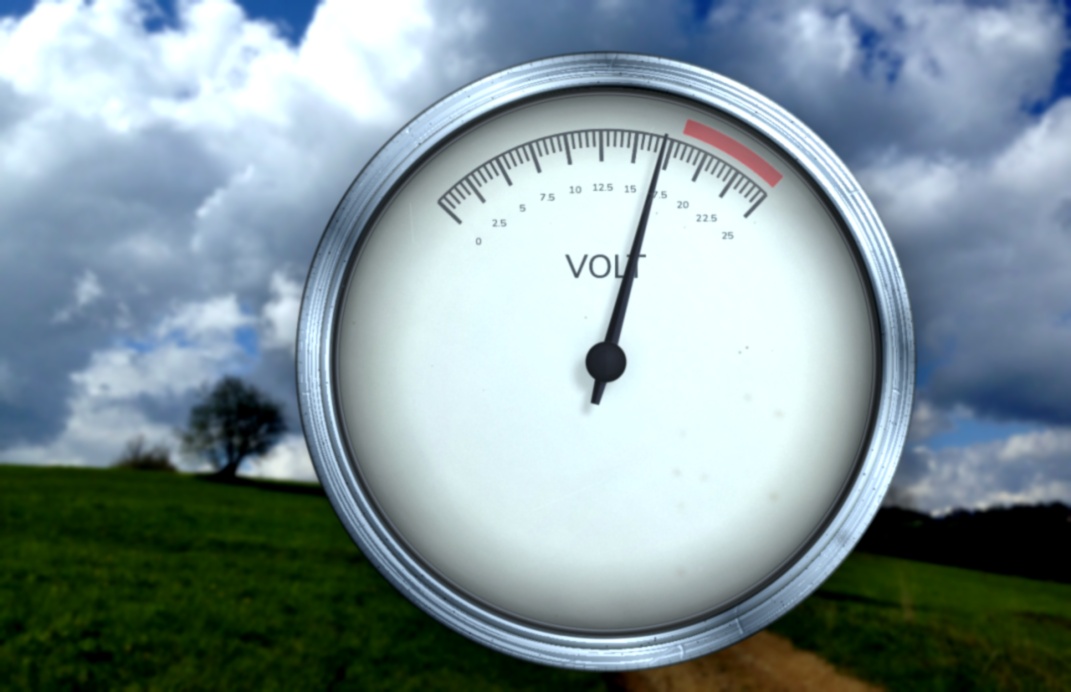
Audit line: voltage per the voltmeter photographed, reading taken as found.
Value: 17 V
